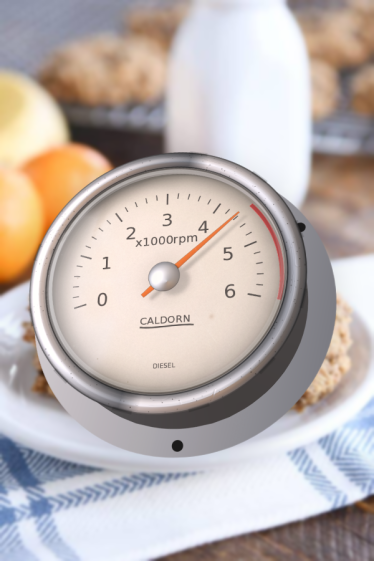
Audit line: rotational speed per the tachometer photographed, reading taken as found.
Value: 4400 rpm
